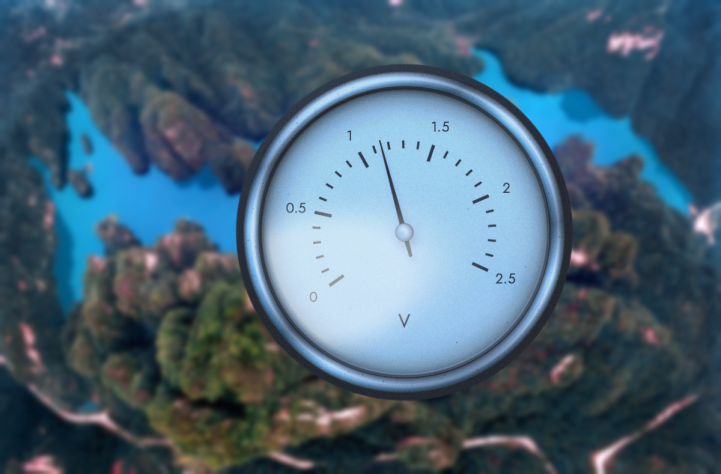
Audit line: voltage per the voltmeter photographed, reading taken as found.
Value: 1.15 V
